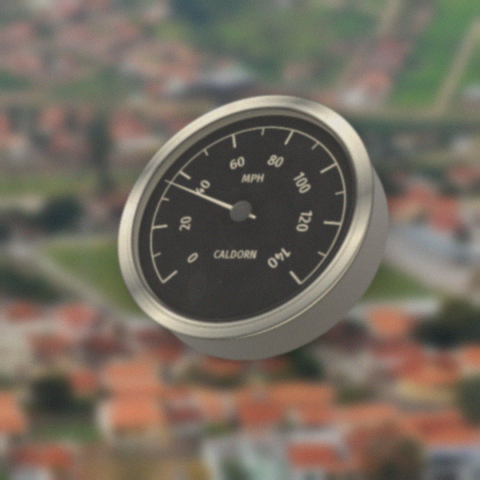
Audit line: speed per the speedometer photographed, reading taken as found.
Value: 35 mph
